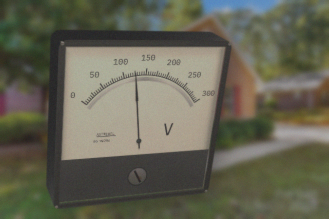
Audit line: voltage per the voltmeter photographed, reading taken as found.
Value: 125 V
